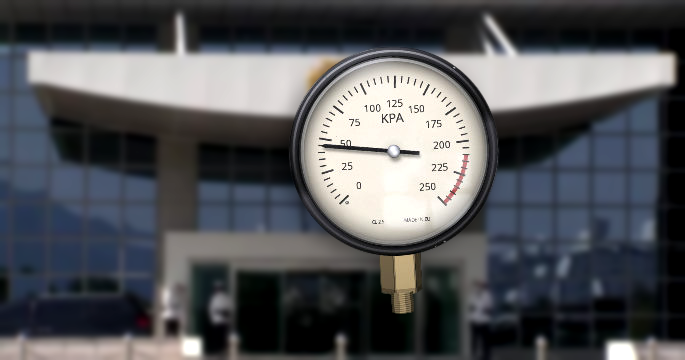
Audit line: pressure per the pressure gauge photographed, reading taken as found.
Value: 45 kPa
